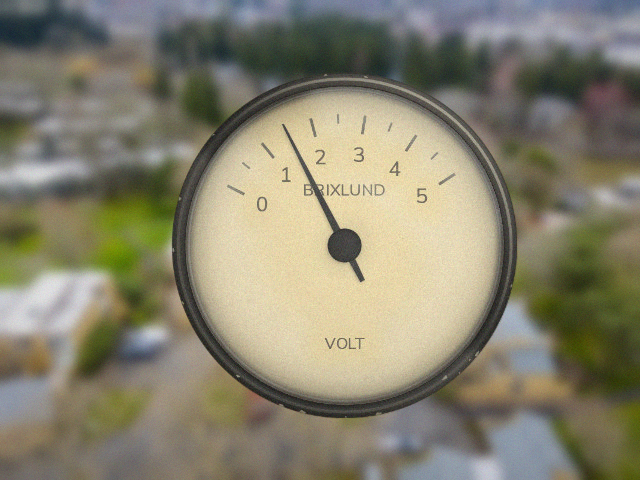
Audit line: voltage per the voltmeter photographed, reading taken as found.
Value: 1.5 V
